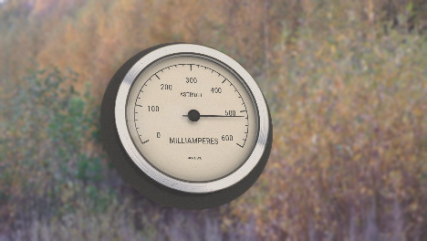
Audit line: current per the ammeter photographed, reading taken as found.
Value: 520 mA
